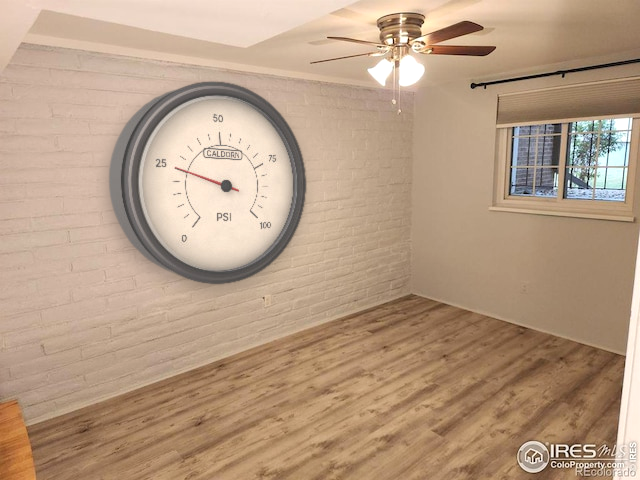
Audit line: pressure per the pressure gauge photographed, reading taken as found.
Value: 25 psi
